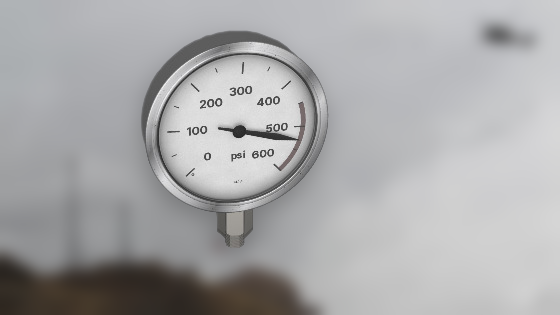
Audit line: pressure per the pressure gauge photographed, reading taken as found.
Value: 525 psi
